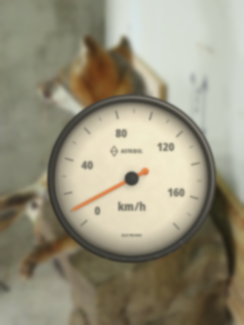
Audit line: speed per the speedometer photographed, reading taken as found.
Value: 10 km/h
